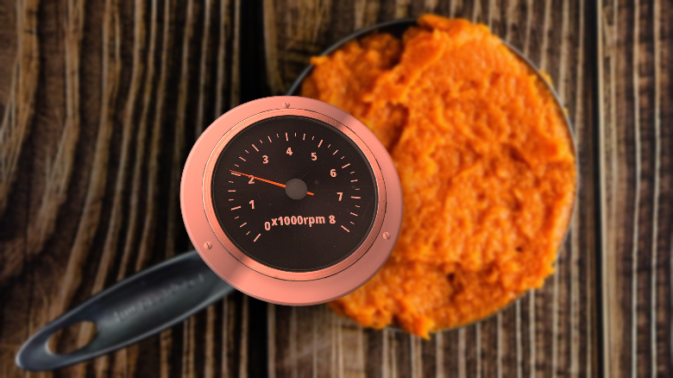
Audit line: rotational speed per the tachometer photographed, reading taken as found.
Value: 2000 rpm
